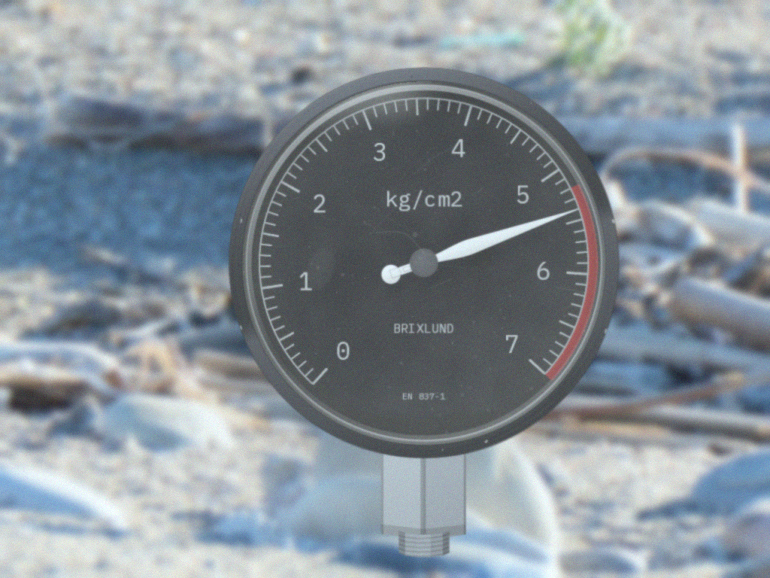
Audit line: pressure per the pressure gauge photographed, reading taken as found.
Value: 5.4 kg/cm²
